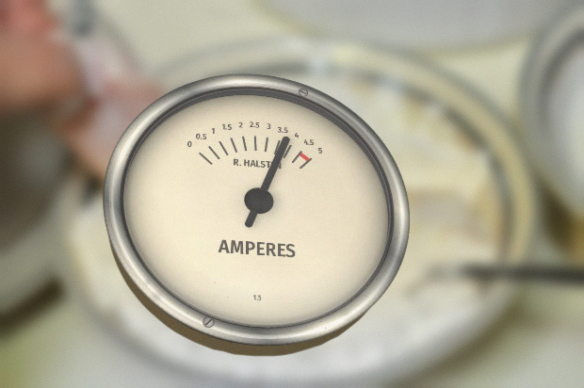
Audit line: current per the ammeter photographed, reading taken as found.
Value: 3.75 A
